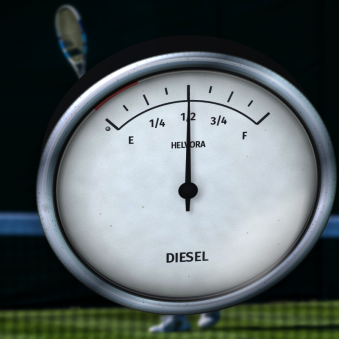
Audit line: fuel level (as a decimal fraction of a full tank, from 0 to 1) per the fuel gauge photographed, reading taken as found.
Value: 0.5
